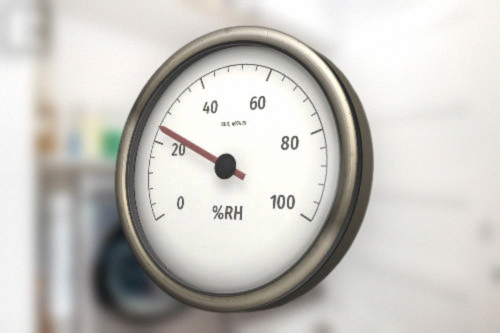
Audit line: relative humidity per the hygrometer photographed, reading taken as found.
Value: 24 %
